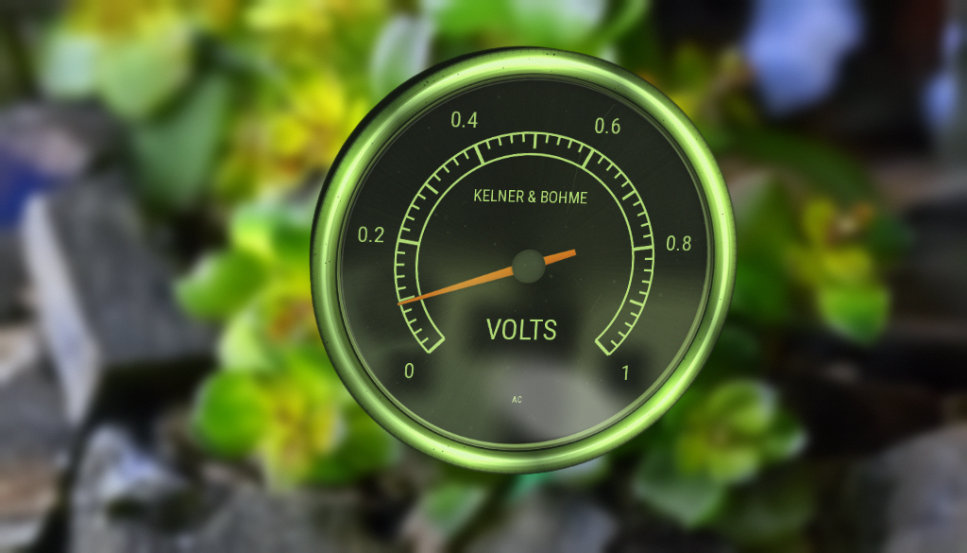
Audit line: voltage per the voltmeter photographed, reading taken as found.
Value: 0.1 V
